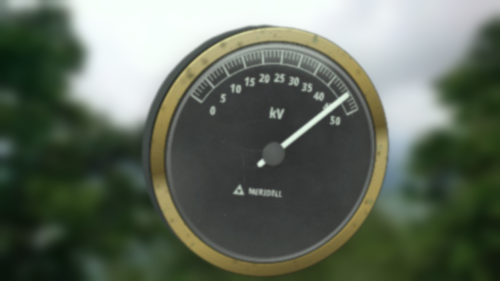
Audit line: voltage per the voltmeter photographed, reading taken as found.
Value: 45 kV
